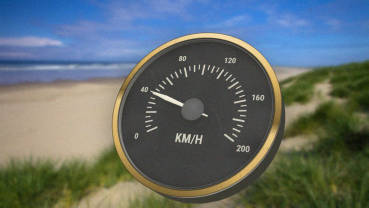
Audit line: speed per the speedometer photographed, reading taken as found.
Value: 40 km/h
